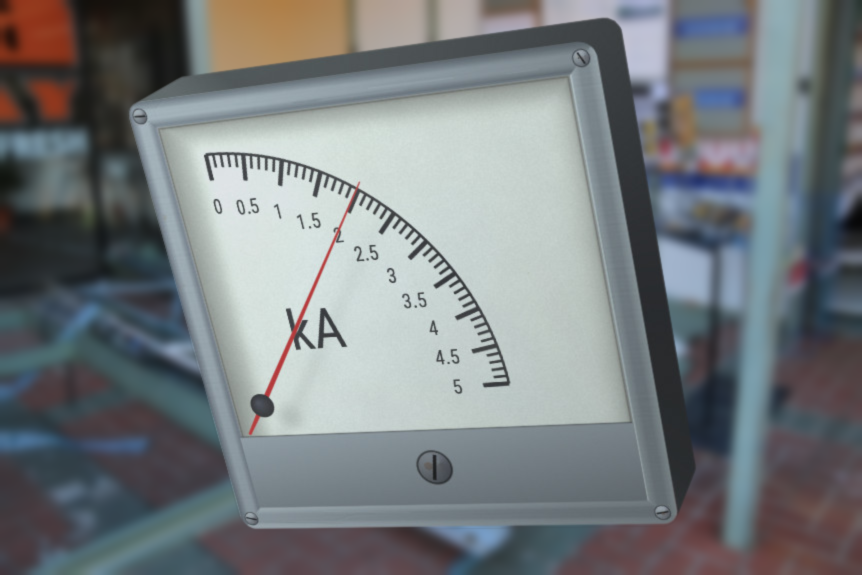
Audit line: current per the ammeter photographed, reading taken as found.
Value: 2 kA
